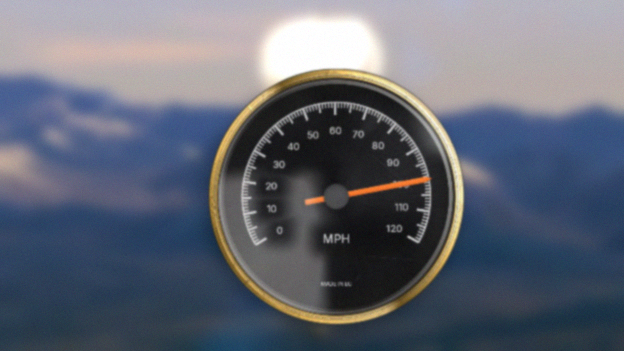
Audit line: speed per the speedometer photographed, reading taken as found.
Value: 100 mph
